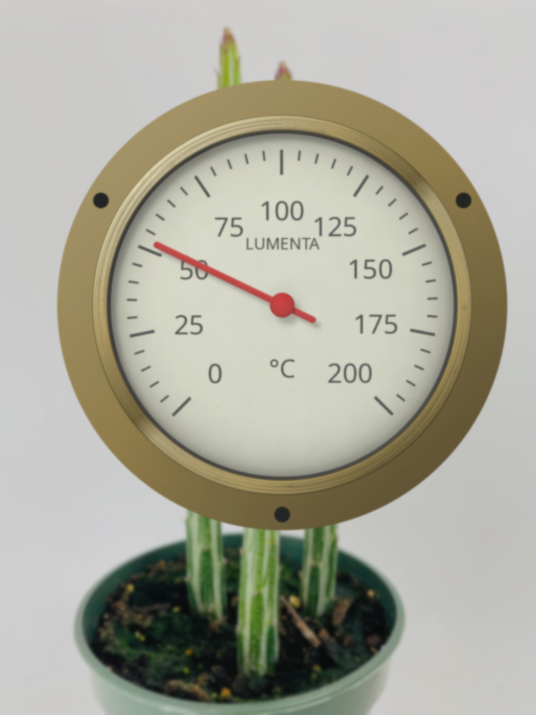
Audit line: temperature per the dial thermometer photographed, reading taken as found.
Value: 52.5 °C
